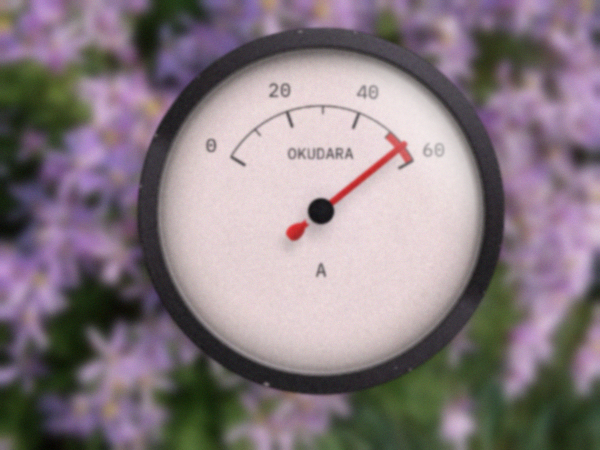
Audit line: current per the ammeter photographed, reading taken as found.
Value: 55 A
